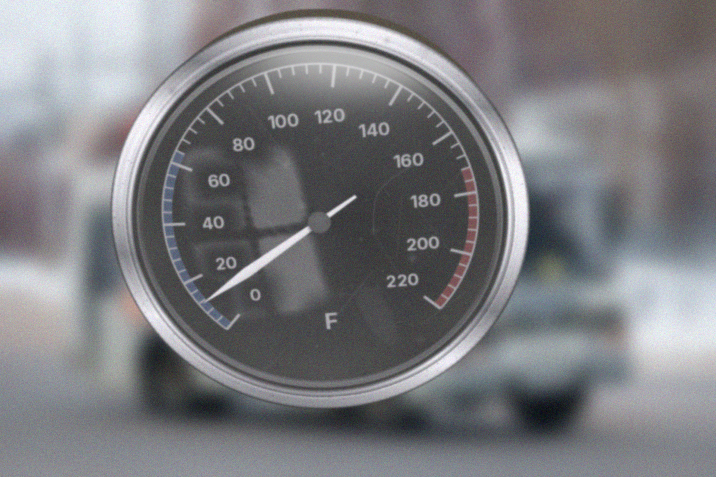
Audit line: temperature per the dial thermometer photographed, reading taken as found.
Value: 12 °F
